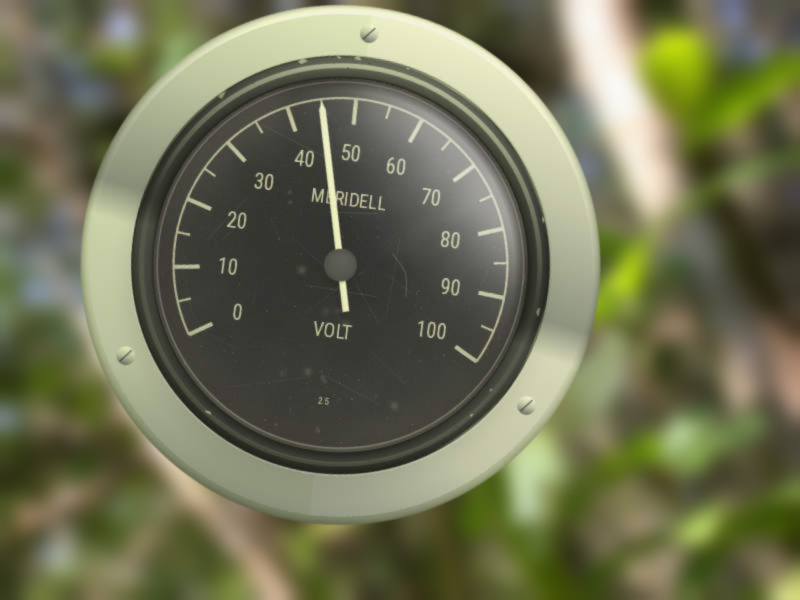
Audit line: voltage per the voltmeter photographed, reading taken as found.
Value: 45 V
